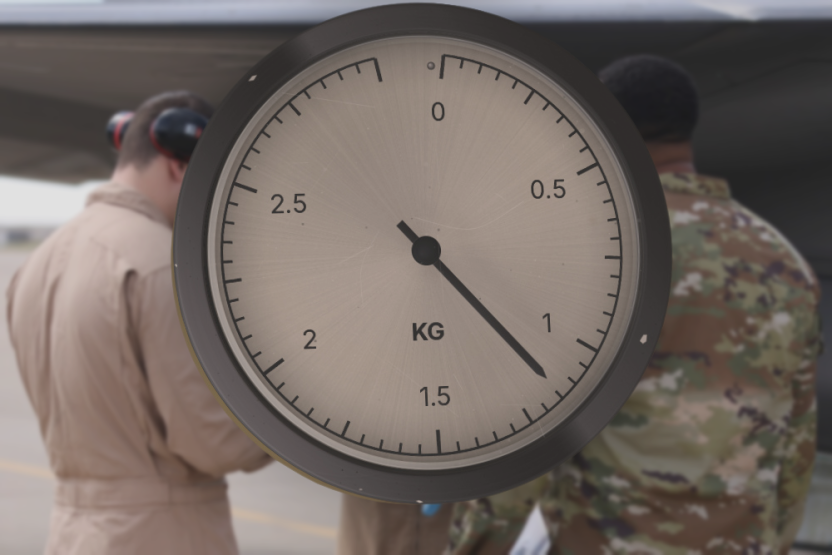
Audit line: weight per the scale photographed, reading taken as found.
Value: 1.15 kg
